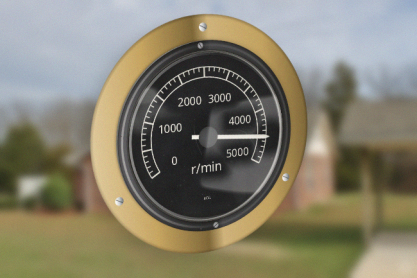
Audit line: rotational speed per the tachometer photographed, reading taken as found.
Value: 4500 rpm
